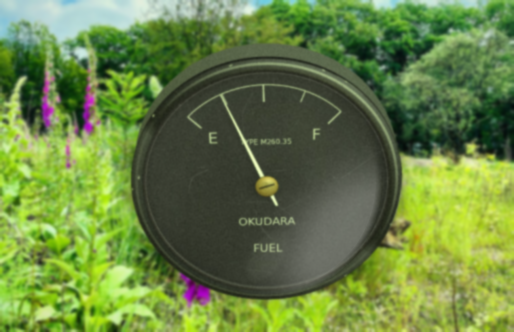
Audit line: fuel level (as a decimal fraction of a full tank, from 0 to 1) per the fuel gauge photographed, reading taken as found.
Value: 0.25
